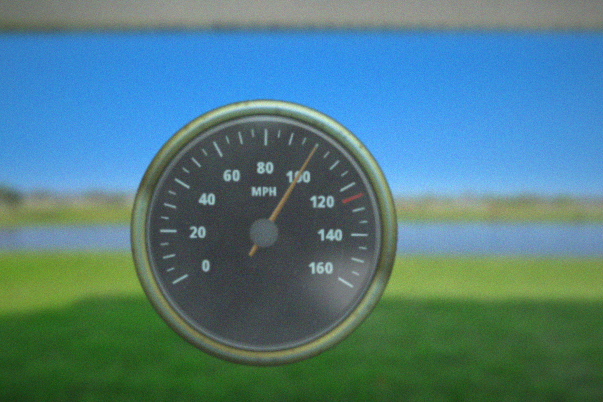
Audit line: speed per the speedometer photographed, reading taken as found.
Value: 100 mph
